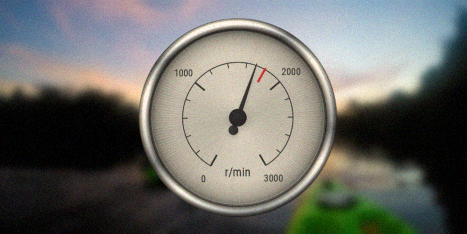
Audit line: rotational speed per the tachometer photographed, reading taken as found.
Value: 1700 rpm
